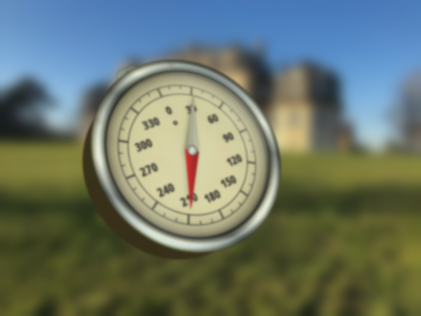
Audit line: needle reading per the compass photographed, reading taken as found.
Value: 210 °
